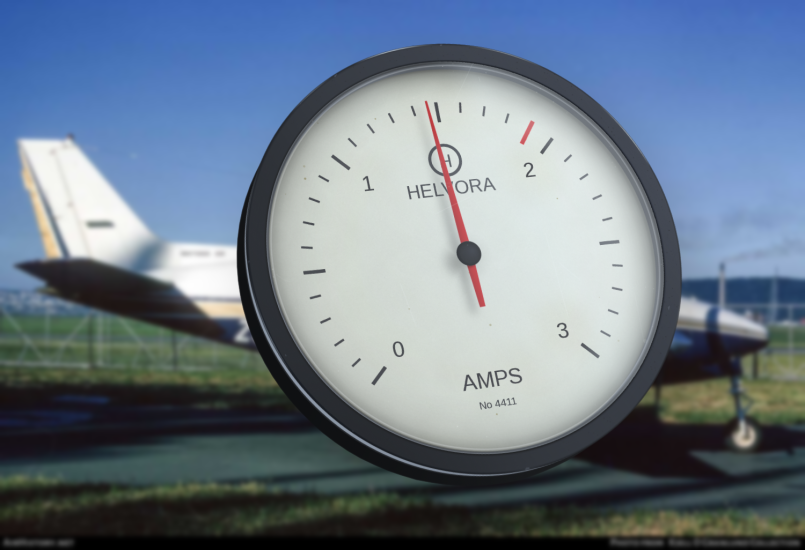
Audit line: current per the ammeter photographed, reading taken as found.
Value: 1.45 A
